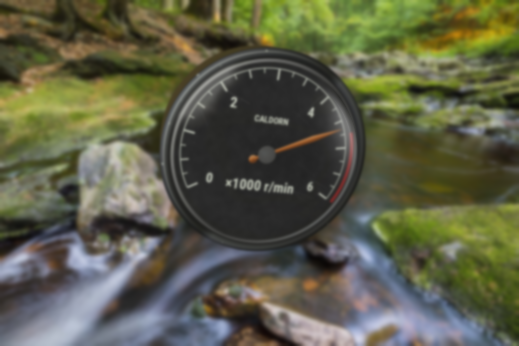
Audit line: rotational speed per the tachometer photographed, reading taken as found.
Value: 4625 rpm
